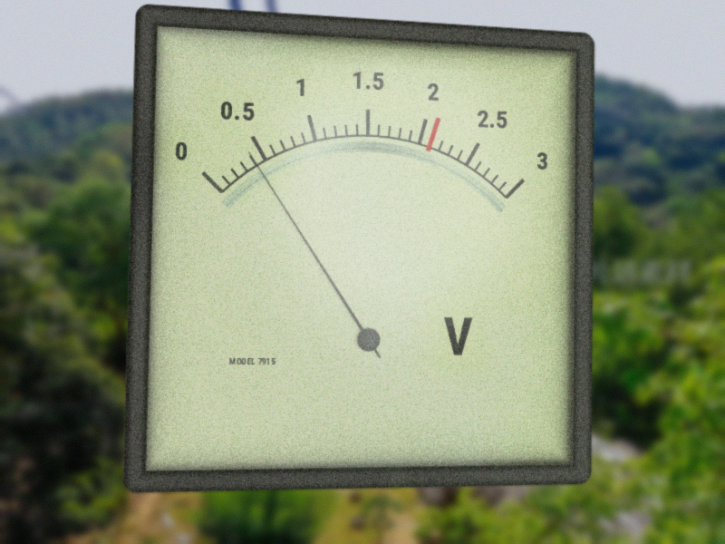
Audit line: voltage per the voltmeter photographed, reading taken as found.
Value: 0.4 V
